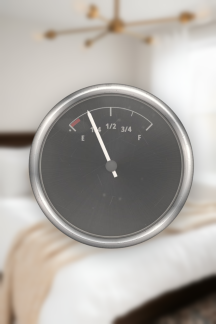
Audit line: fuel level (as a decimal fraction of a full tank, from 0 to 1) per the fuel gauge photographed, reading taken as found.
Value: 0.25
